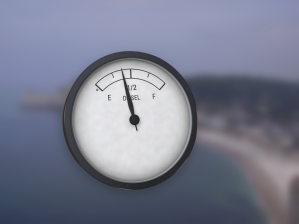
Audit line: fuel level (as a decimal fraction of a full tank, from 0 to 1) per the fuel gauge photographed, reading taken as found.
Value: 0.375
